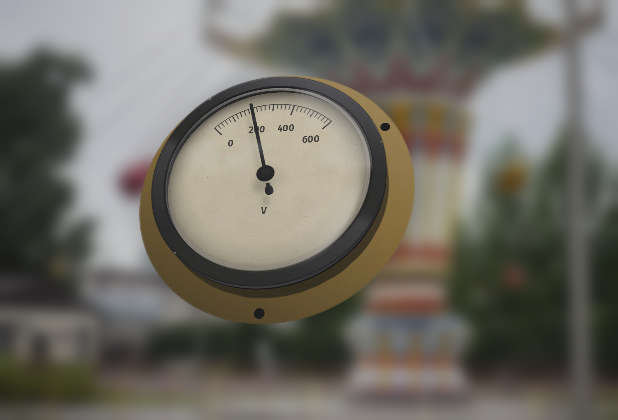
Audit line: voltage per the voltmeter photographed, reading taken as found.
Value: 200 V
